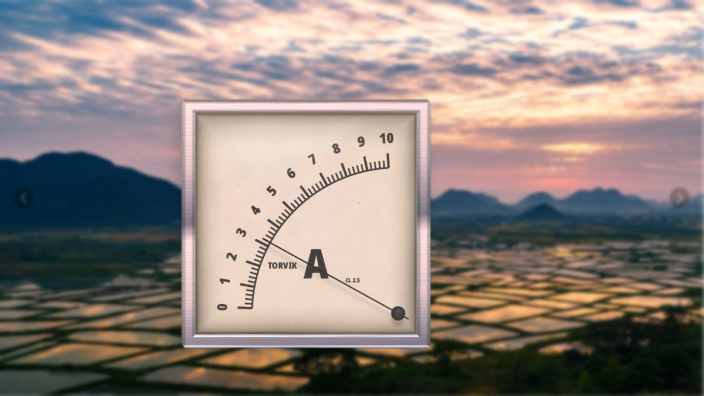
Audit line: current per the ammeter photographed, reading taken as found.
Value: 3.2 A
